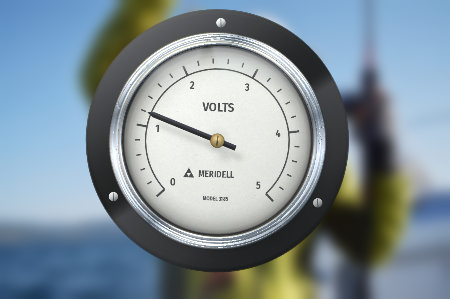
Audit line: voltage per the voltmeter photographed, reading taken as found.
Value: 1.2 V
